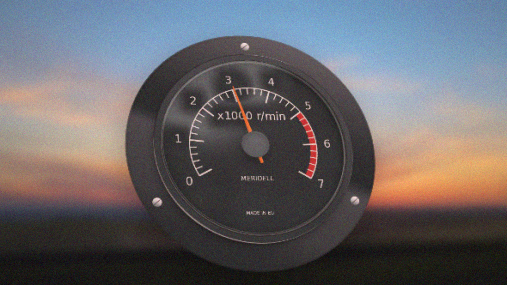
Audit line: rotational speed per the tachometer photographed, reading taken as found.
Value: 3000 rpm
